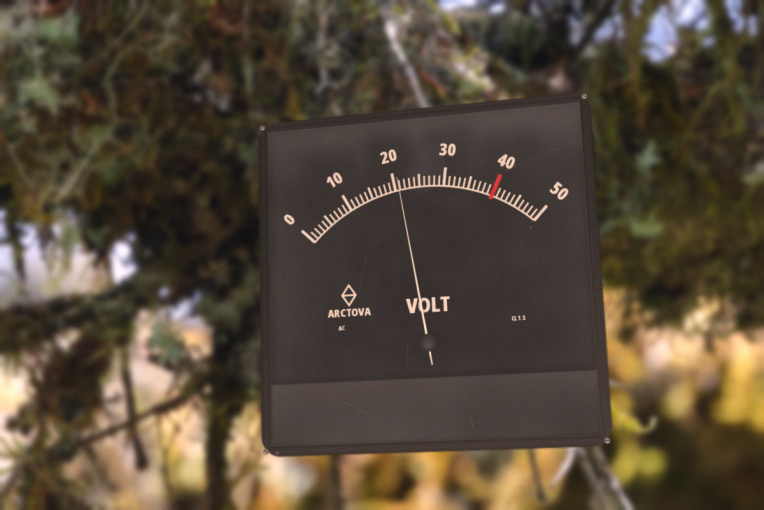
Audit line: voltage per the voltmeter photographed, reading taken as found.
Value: 21 V
